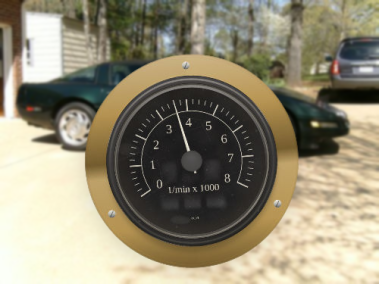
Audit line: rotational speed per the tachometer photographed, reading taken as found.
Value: 3600 rpm
